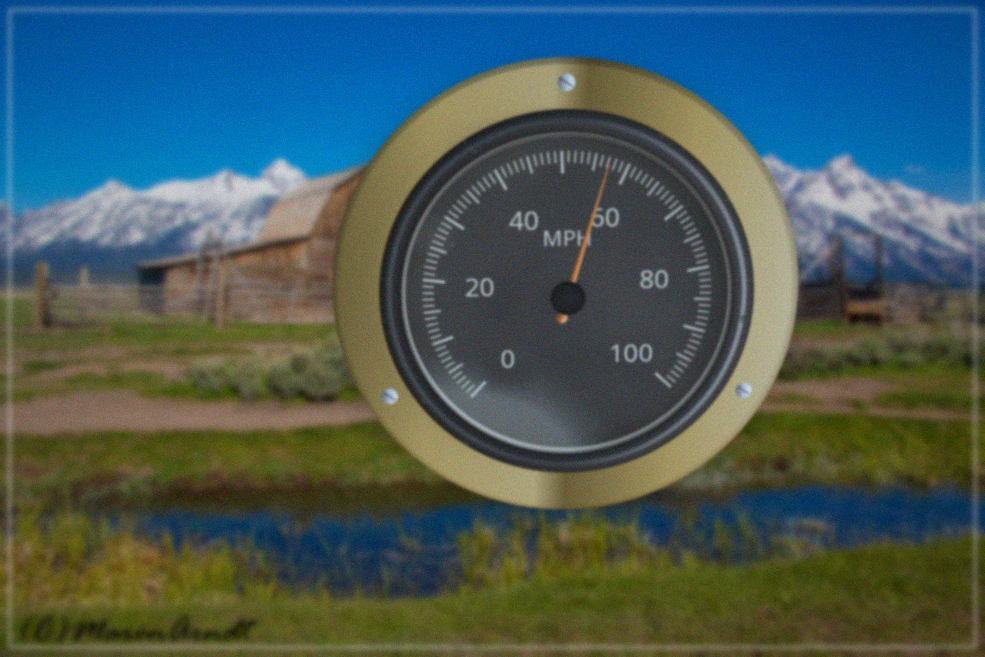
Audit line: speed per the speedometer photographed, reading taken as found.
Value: 57 mph
